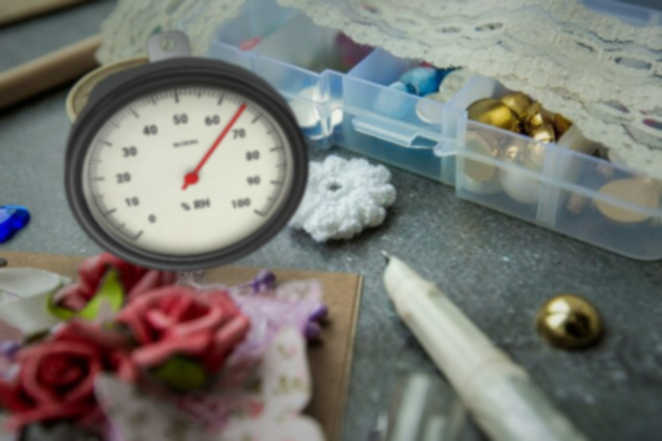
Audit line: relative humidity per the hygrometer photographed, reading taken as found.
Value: 65 %
